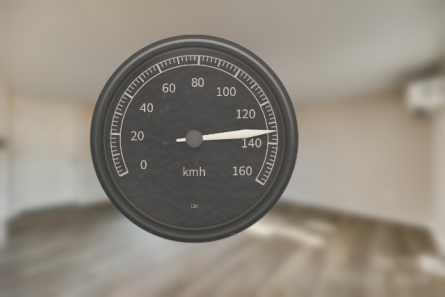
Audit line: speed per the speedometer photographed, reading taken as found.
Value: 134 km/h
